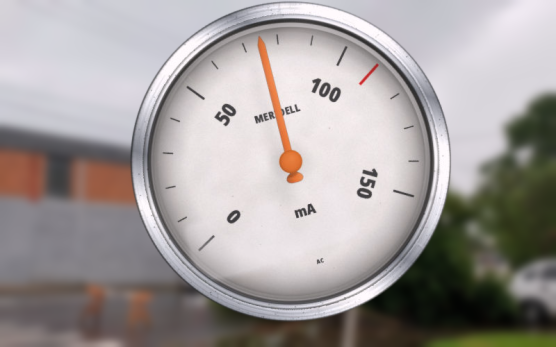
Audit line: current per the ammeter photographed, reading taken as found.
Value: 75 mA
